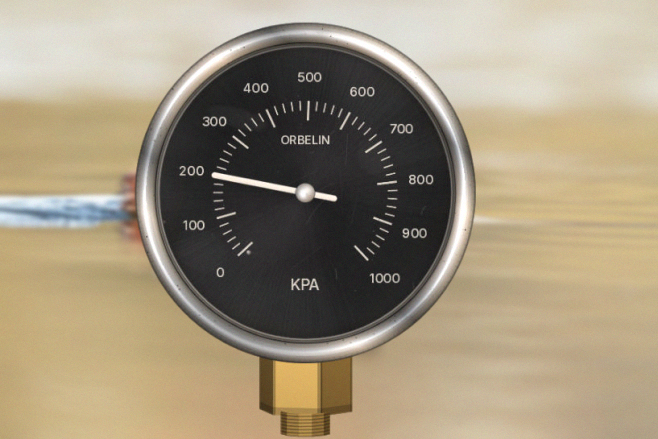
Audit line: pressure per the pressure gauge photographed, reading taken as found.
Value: 200 kPa
